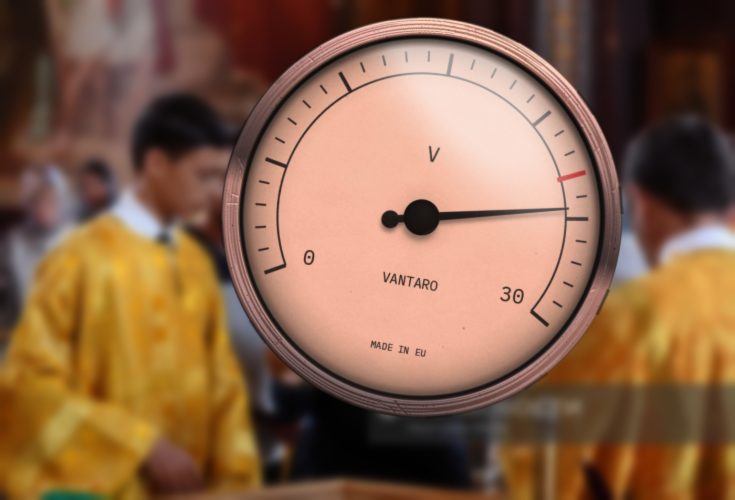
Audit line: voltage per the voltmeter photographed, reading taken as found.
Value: 24.5 V
